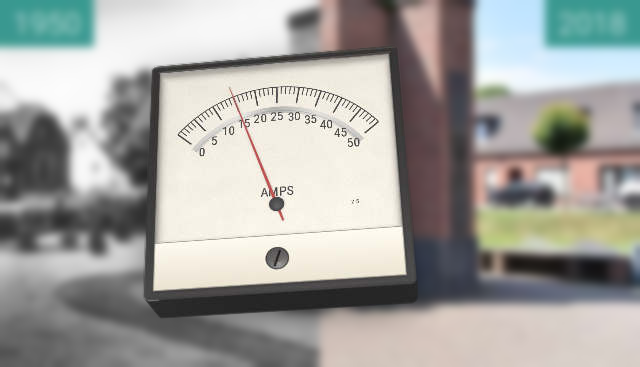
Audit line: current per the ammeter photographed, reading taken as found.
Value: 15 A
